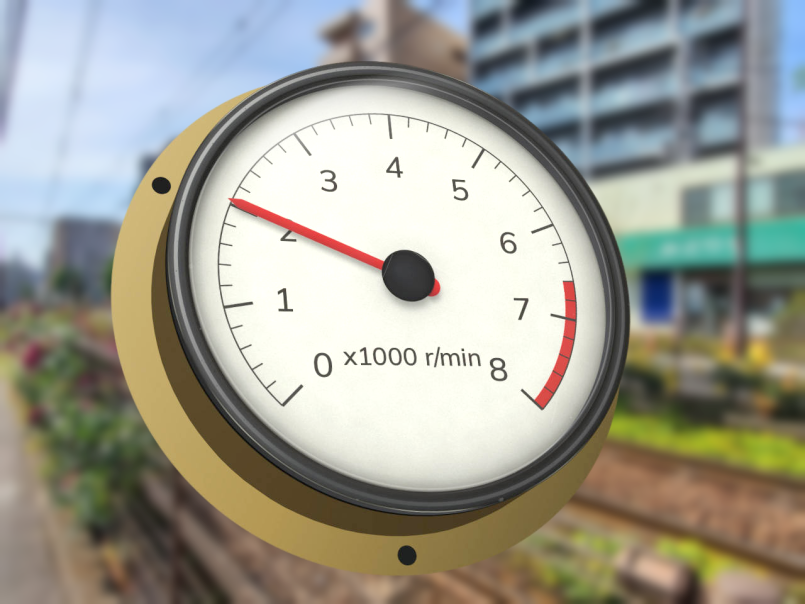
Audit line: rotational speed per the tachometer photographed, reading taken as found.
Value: 2000 rpm
